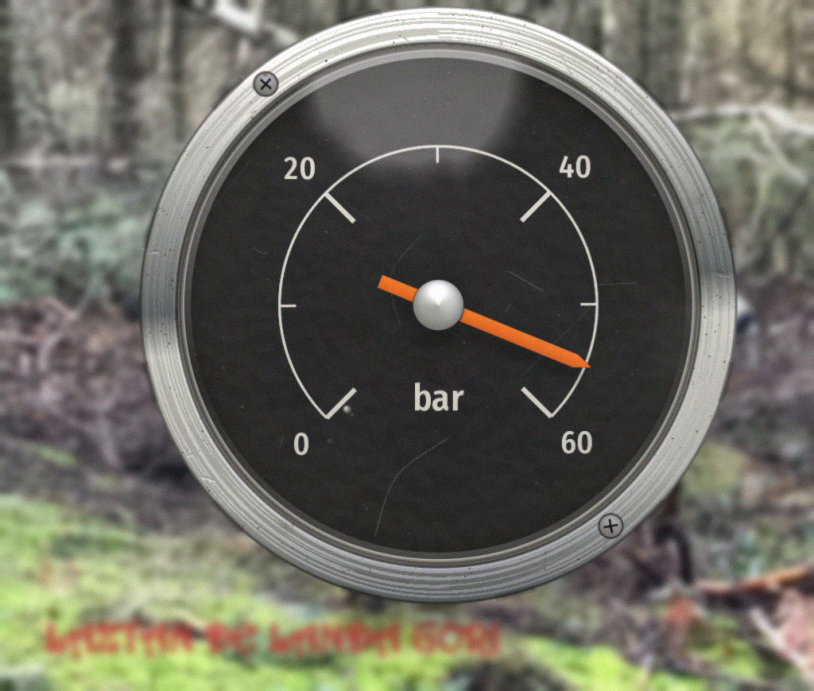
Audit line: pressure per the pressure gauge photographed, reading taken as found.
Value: 55 bar
